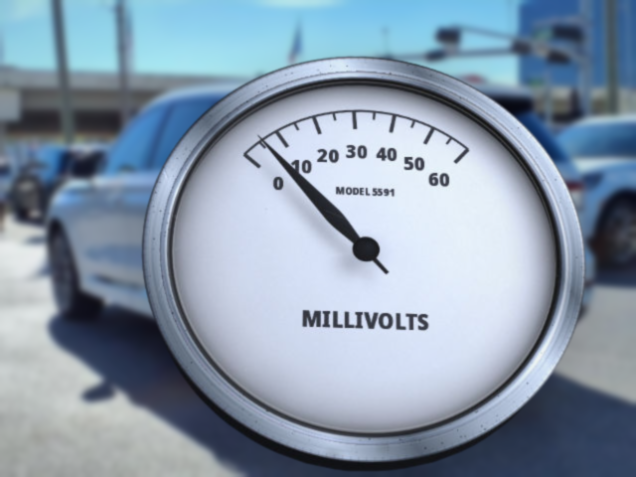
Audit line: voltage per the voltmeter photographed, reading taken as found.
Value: 5 mV
